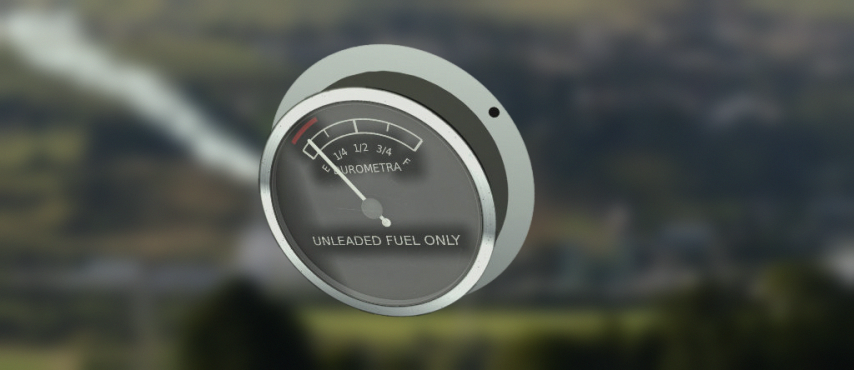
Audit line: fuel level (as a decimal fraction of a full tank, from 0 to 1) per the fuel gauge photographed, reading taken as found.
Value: 0.125
